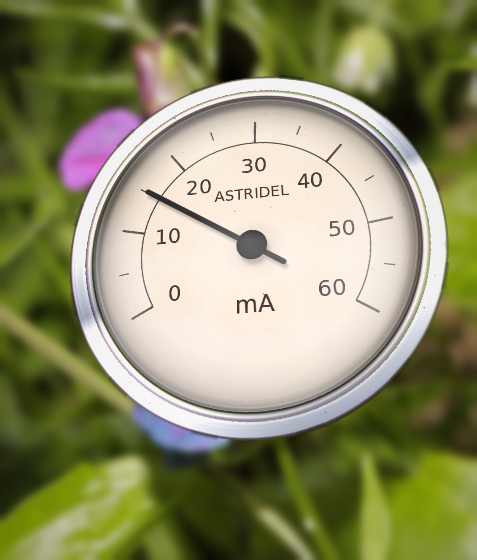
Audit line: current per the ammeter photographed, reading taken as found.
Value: 15 mA
